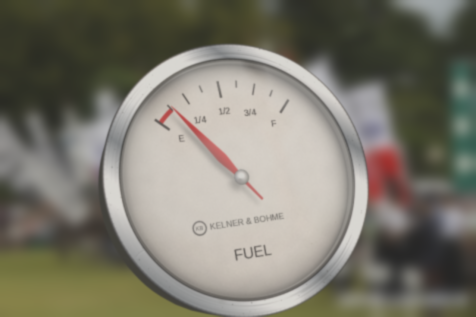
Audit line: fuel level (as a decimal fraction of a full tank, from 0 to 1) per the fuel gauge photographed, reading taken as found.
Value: 0.125
